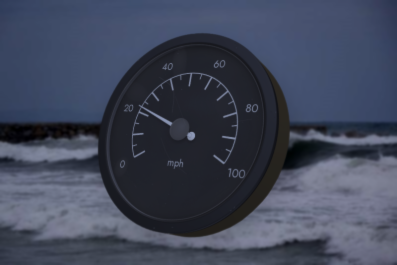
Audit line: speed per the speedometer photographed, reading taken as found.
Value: 22.5 mph
